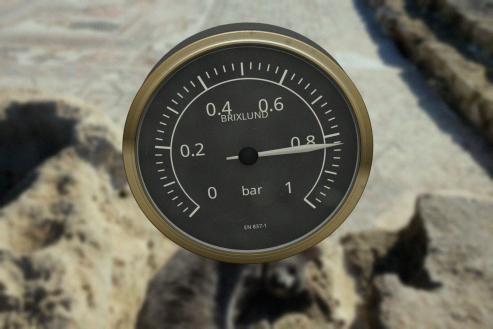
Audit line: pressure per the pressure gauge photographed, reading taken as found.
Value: 0.82 bar
